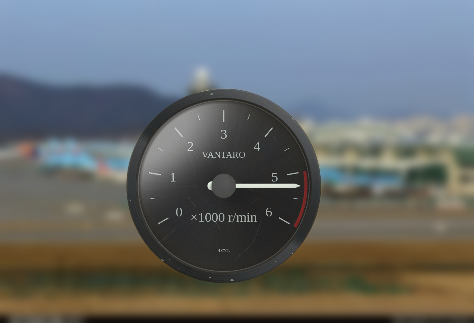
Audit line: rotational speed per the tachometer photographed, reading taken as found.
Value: 5250 rpm
